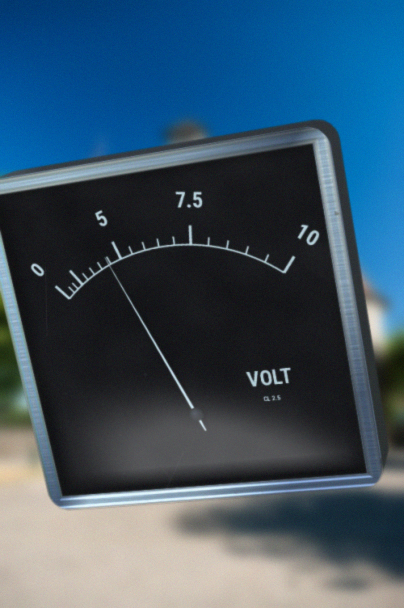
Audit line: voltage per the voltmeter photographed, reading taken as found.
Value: 4.5 V
